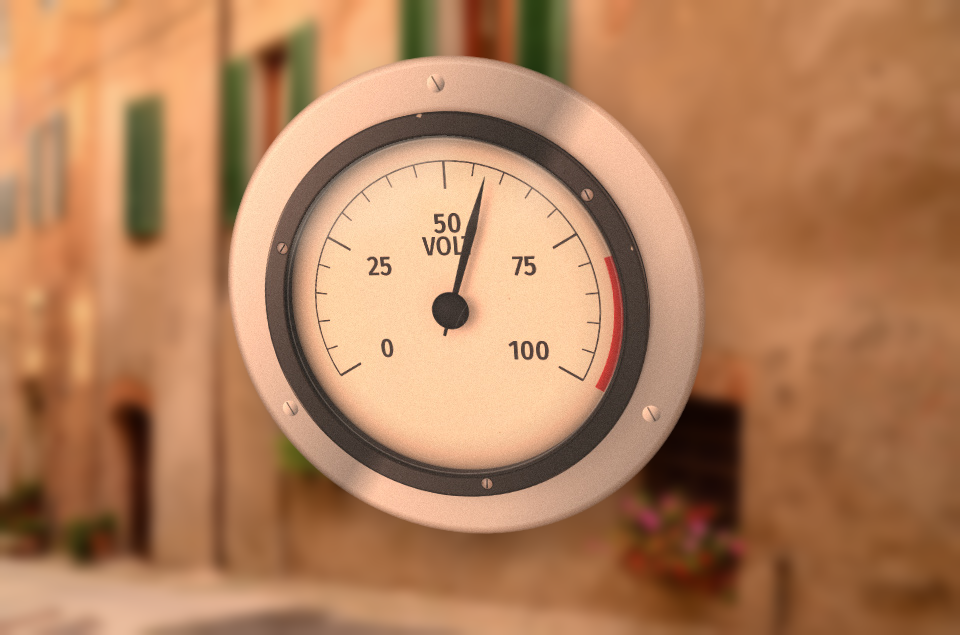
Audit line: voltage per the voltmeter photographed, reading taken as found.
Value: 57.5 V
